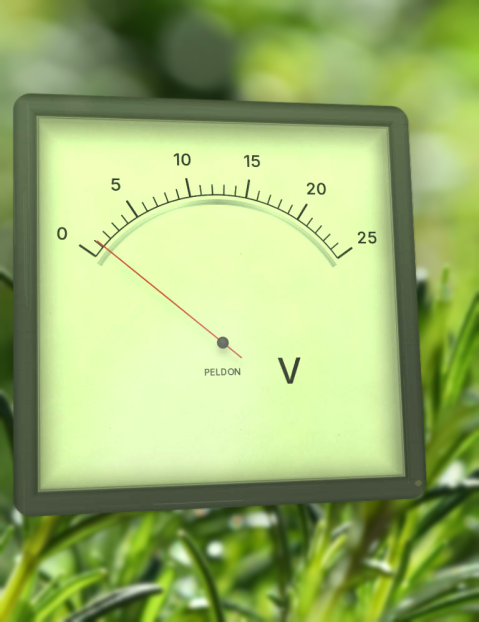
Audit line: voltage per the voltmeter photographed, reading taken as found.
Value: 1 V
